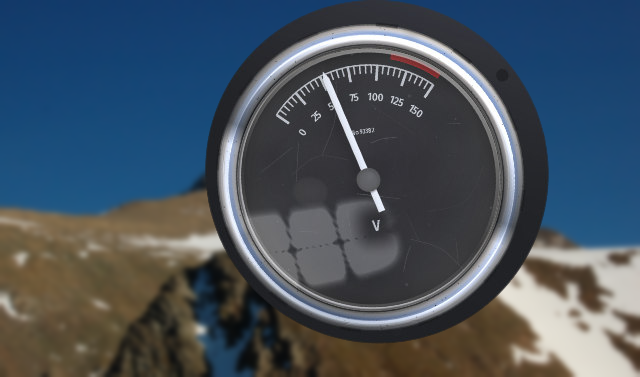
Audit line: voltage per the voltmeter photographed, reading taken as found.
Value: 55 V
